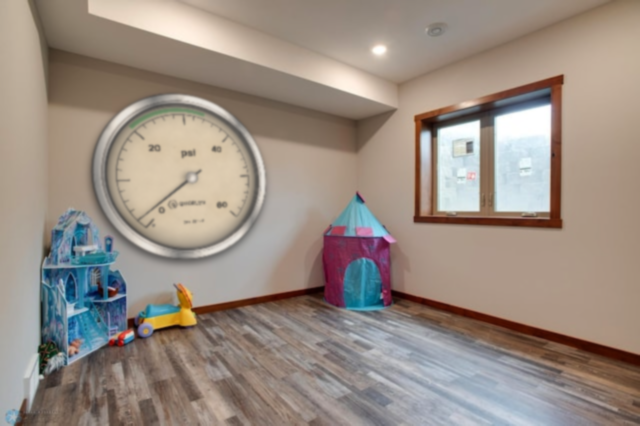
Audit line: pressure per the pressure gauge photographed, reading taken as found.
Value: 2 psi
